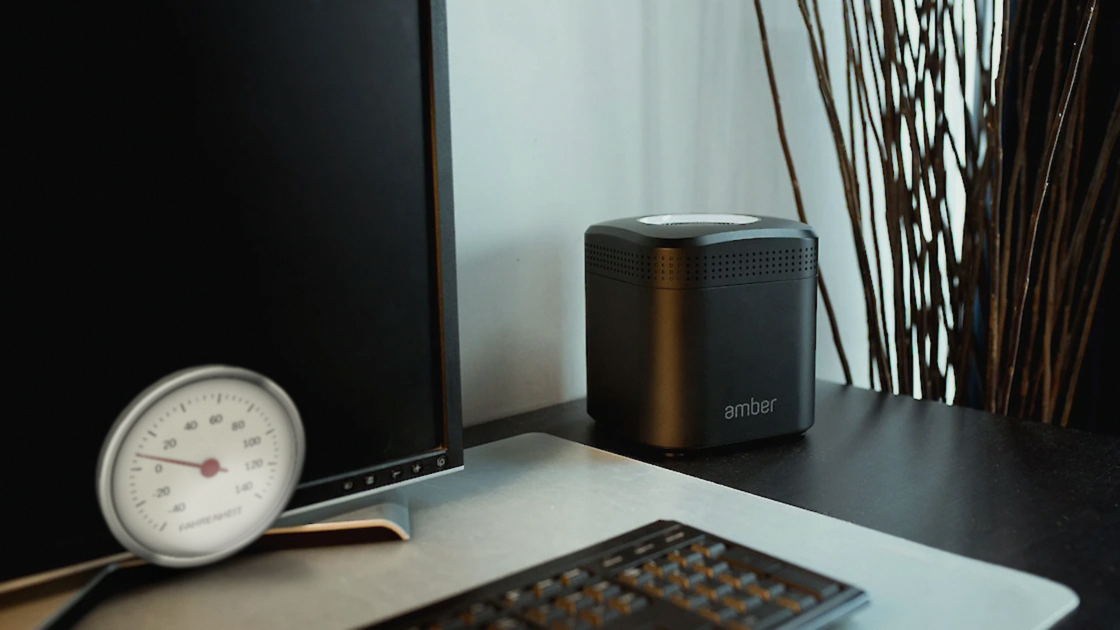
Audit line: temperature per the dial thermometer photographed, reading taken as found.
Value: 8 °F
